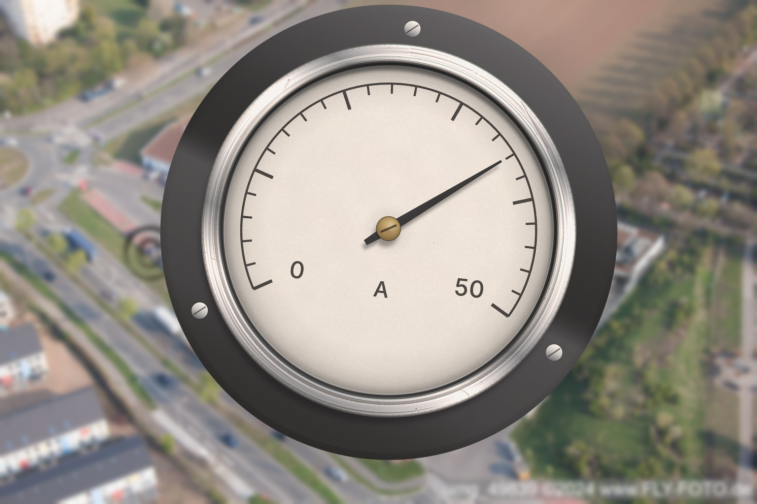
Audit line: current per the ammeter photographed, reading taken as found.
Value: 36 A
